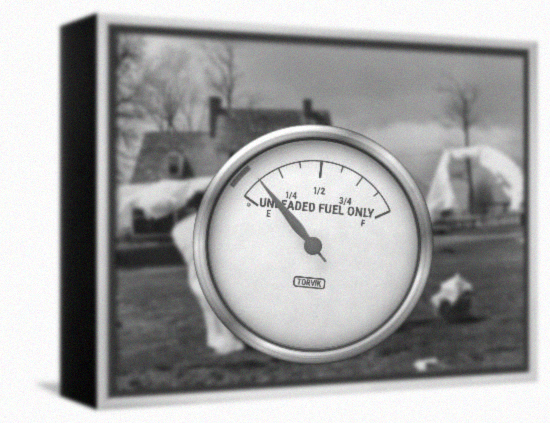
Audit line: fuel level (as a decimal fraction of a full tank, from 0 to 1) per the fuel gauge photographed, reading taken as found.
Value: 0.125
